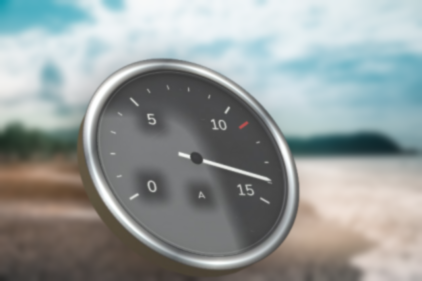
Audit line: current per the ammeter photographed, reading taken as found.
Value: 14 A
